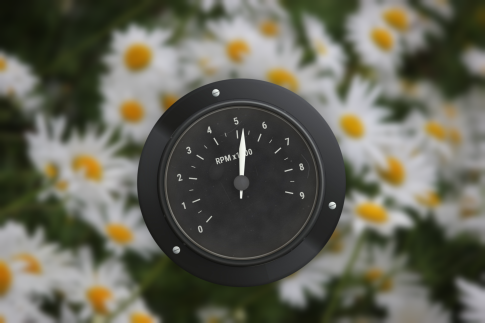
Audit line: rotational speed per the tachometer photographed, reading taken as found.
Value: 5250 rpm
